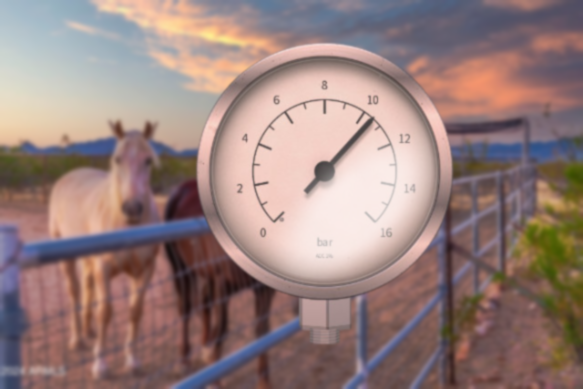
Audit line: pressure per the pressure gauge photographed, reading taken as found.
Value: 10.5 bar
